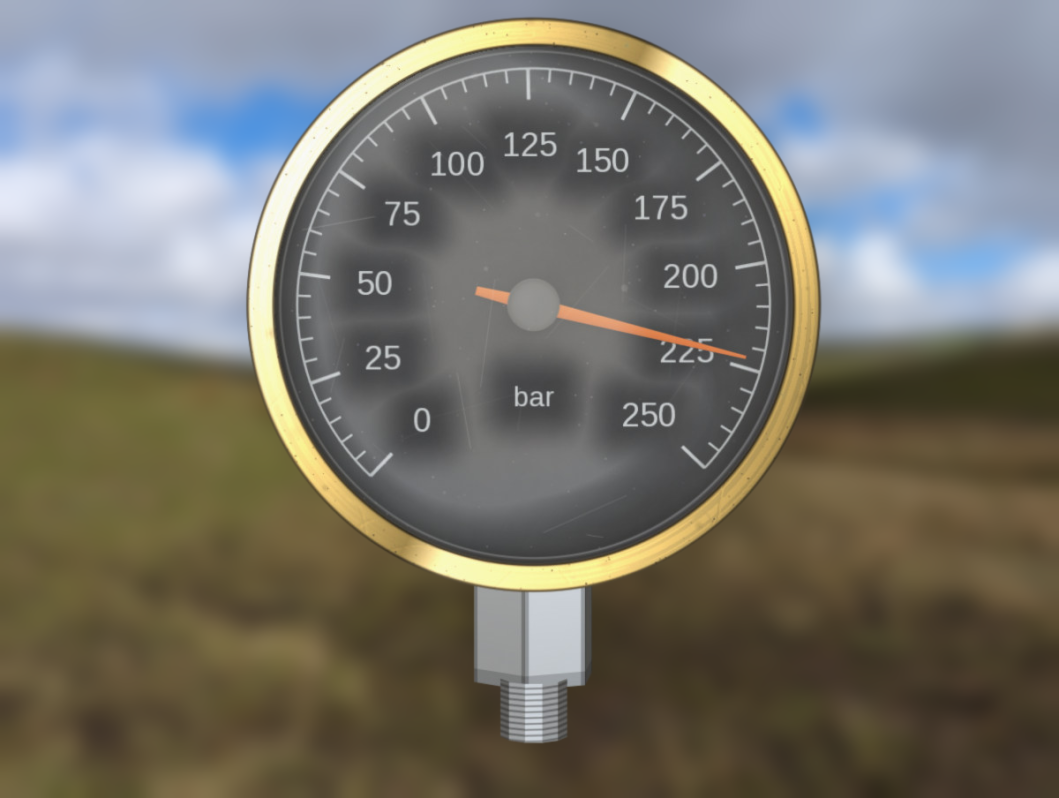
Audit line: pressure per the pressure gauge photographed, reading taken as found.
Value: 222.5 bar
